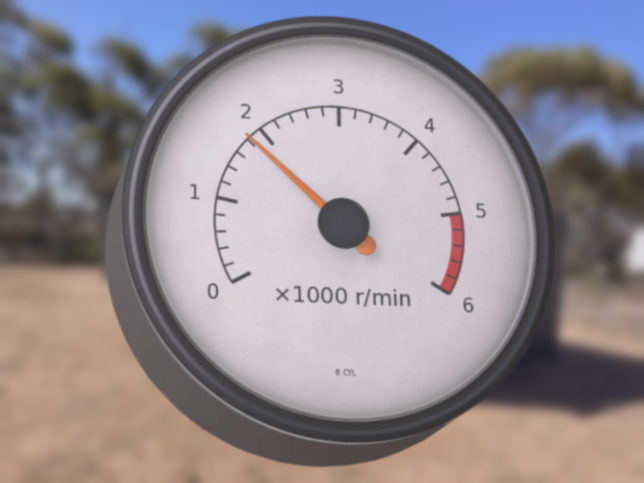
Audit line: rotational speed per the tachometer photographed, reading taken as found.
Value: 1800 rpm
